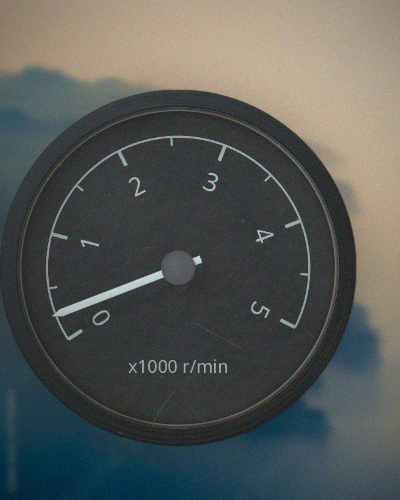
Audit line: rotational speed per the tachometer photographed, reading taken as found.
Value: 250 rpm
